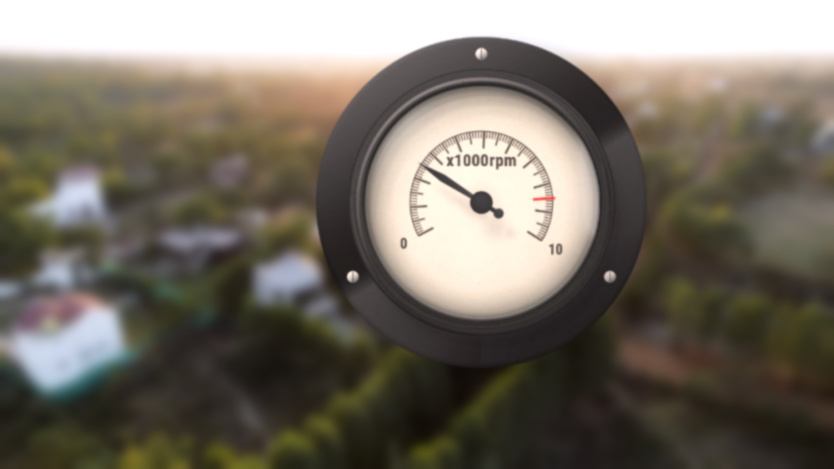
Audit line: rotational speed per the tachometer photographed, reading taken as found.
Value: 2500 rpm
